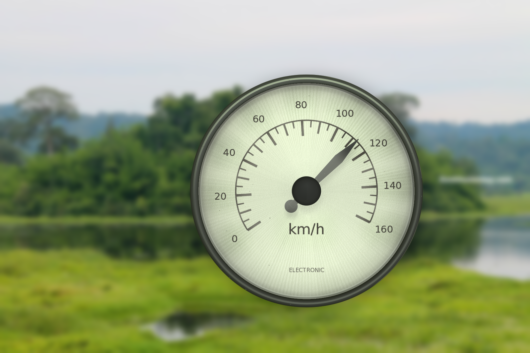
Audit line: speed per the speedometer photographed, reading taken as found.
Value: 112.5 km/h
